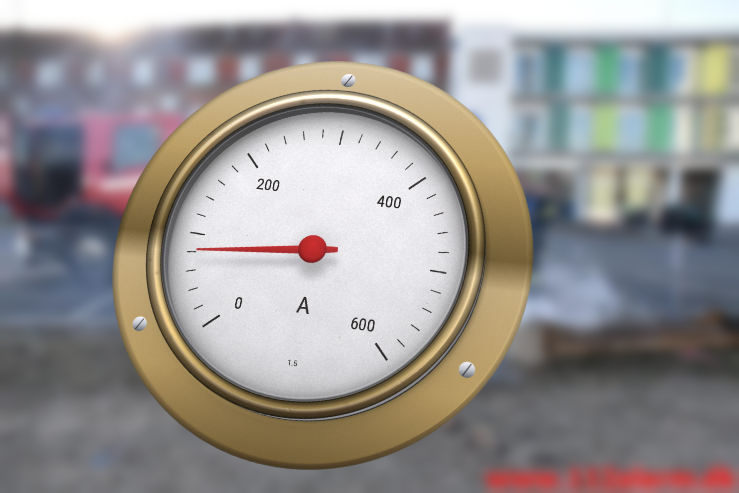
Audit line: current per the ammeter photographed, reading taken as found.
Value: 80 A
